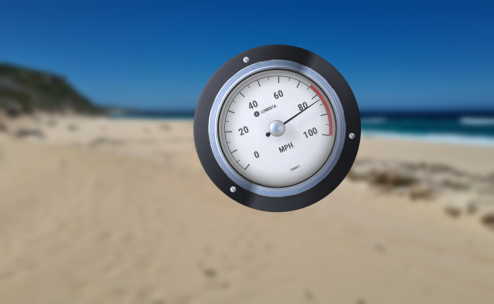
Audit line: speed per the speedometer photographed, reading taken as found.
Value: 82.5 mph
